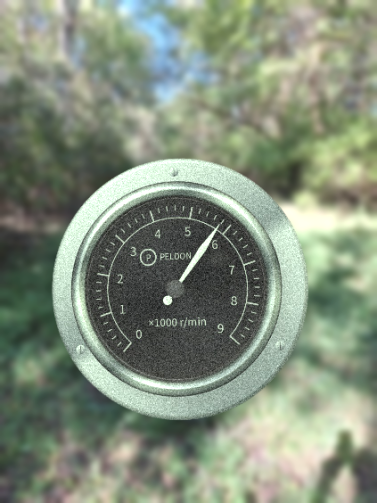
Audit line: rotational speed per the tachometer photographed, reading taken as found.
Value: 5800 rpm
